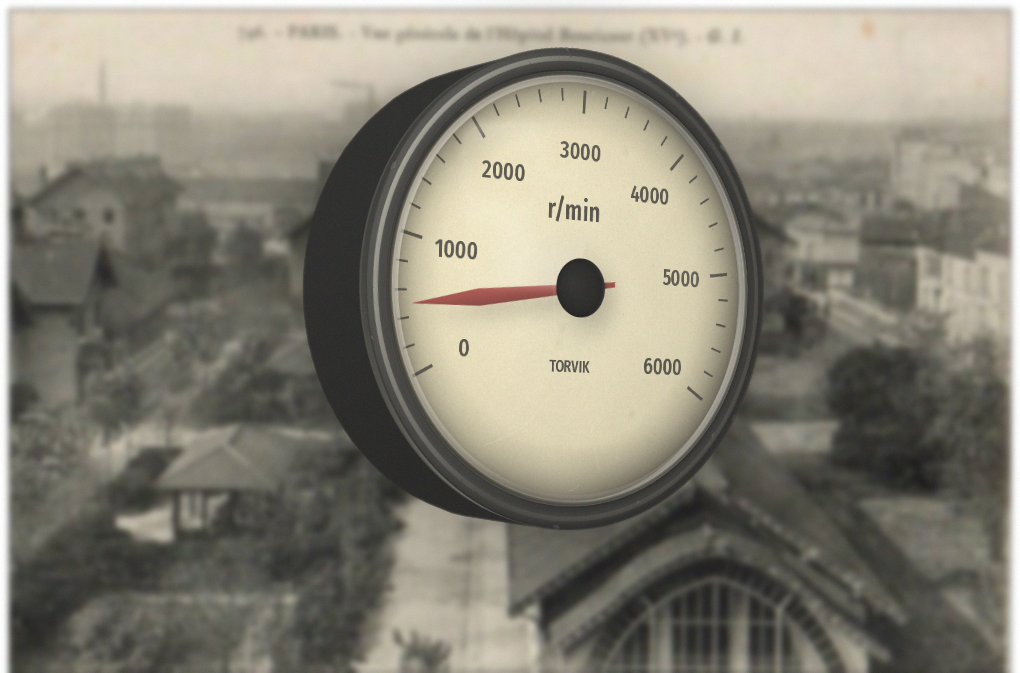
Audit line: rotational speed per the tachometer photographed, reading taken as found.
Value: 500 rpm
